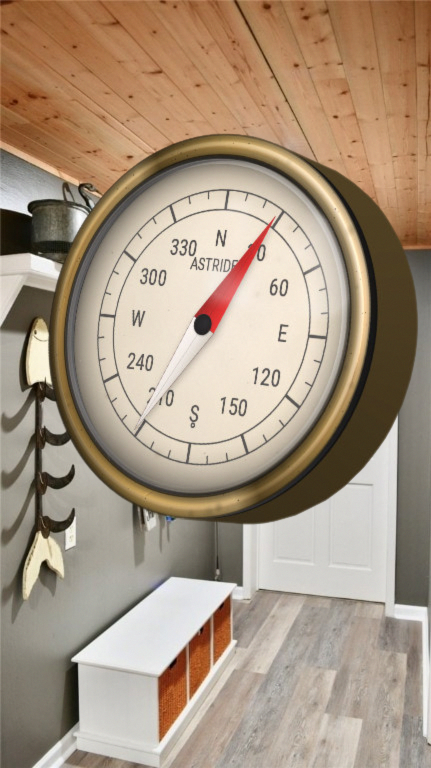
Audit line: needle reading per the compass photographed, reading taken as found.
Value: 30 °
